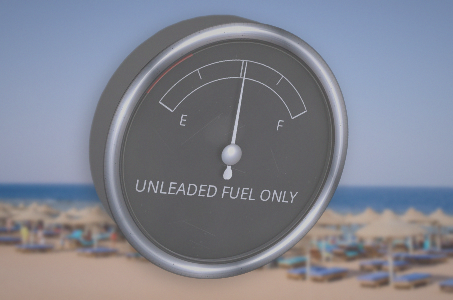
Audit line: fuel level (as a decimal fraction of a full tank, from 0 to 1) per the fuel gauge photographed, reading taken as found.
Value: 0.5
